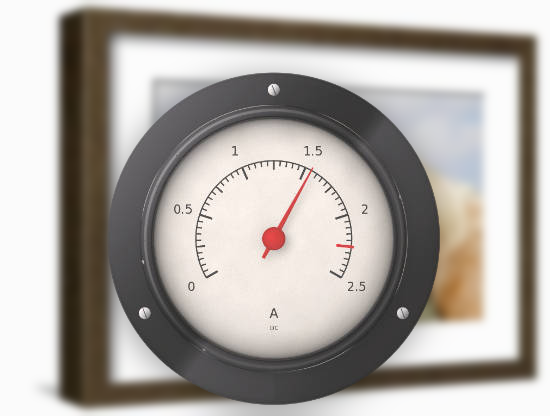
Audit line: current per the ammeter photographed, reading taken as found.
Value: 1.55 A
